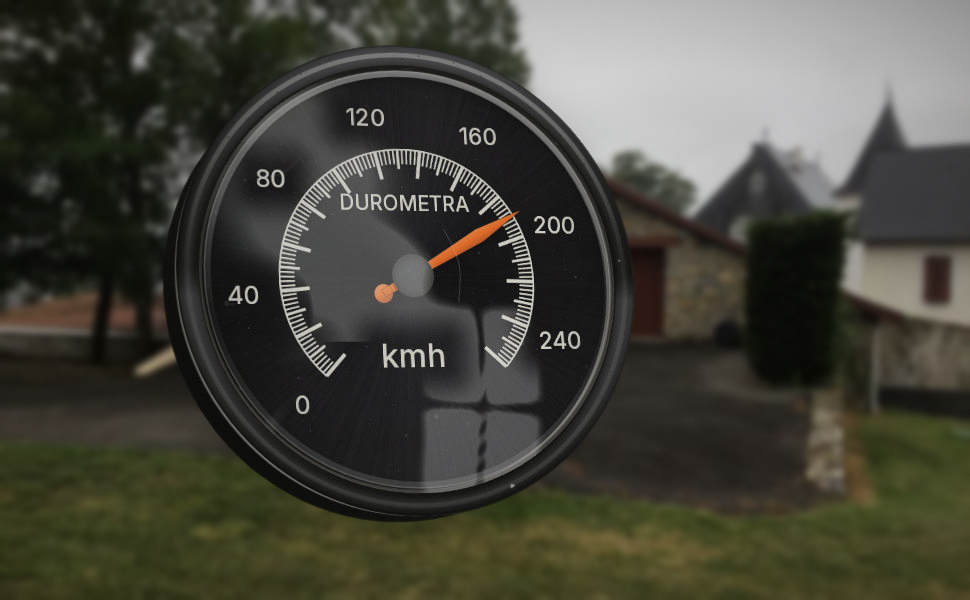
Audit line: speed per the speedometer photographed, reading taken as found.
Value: 190 km/h
